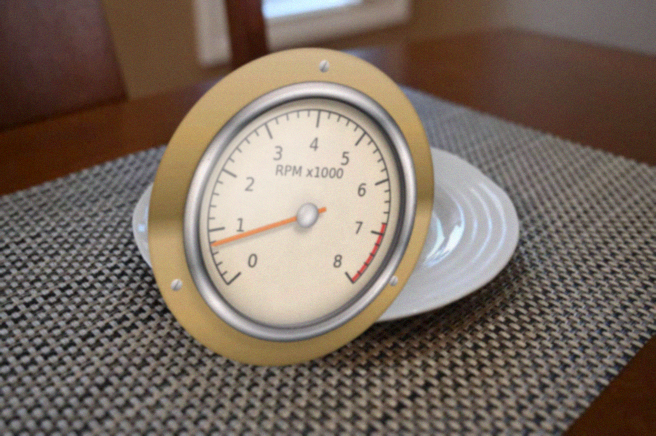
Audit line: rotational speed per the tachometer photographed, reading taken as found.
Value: 800 rpm
